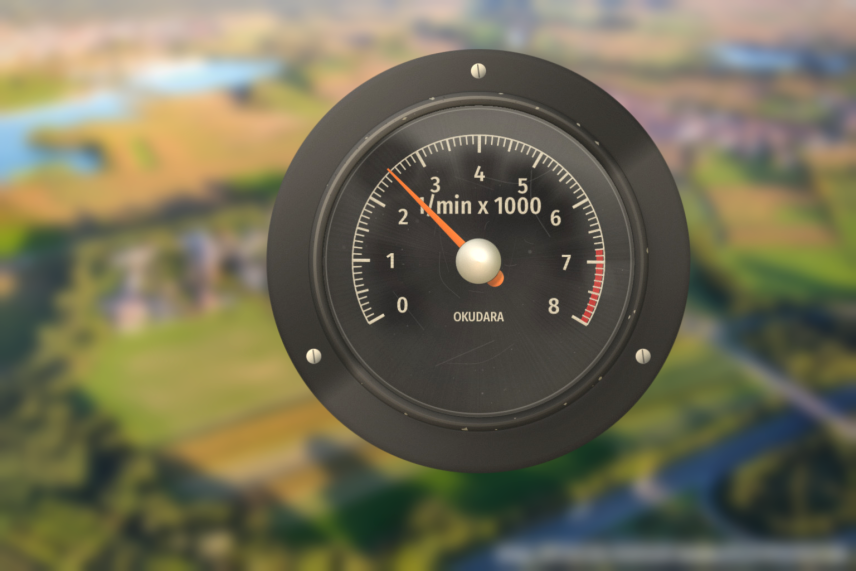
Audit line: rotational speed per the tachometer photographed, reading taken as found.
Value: 2500 rpm
